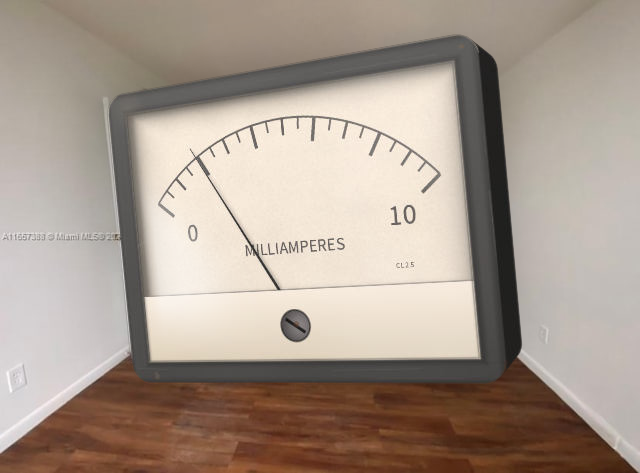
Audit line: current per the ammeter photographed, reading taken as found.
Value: 2 mA
